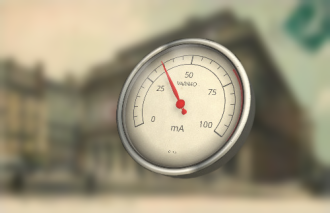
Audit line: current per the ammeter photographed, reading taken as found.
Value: 35 mA
